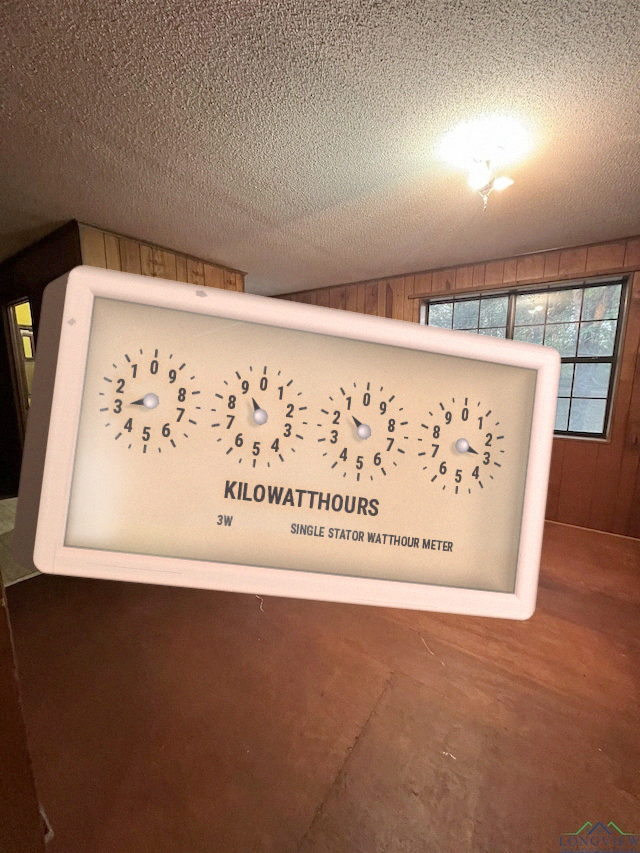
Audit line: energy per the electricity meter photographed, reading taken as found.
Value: 2913 kWh
